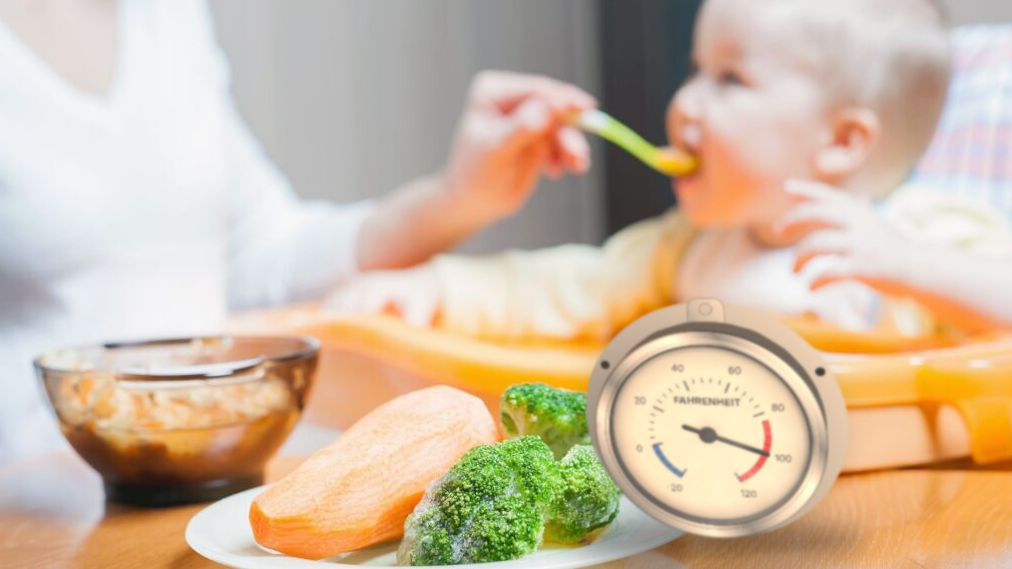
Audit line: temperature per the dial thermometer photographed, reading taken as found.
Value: 100 °F
